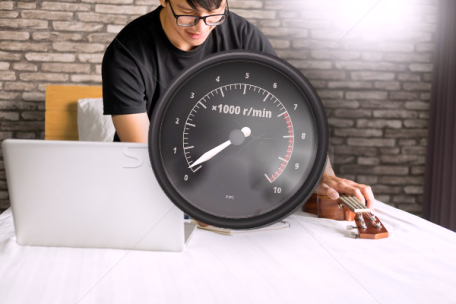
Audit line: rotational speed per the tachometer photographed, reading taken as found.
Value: 200 rpm
